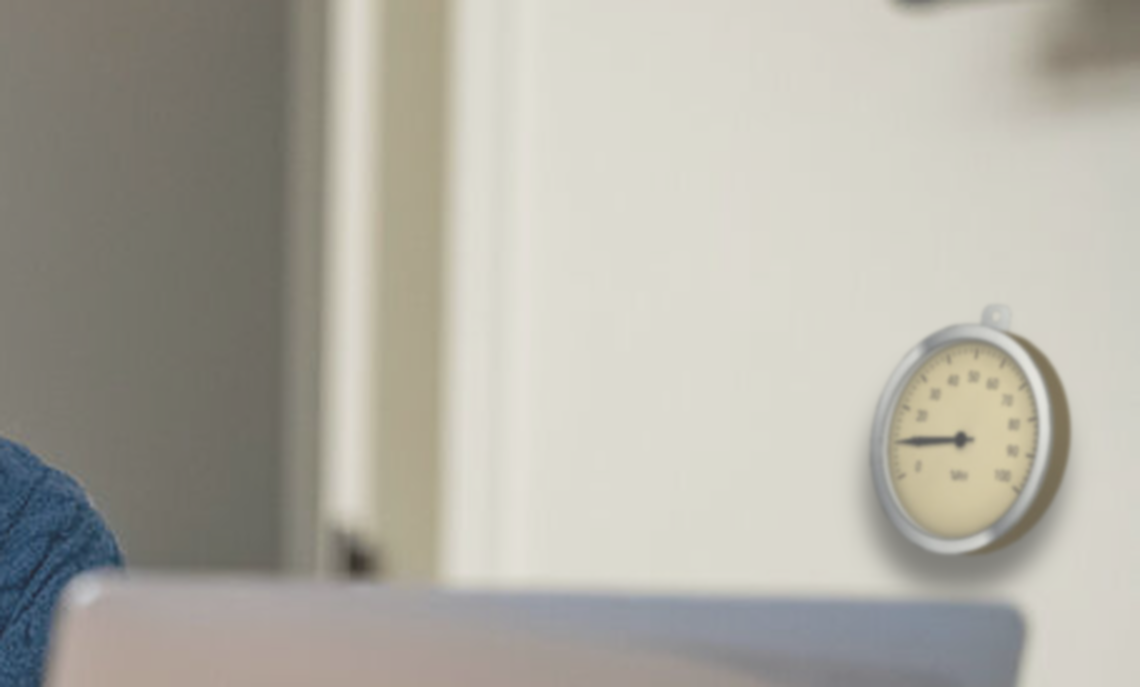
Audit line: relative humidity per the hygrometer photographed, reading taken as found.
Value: 10 %
